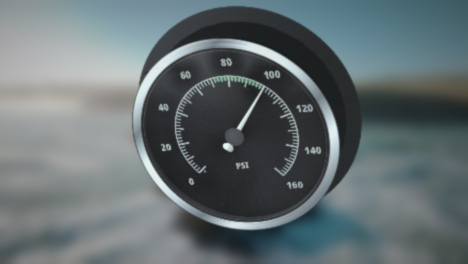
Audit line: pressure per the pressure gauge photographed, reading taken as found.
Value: 100 psi
